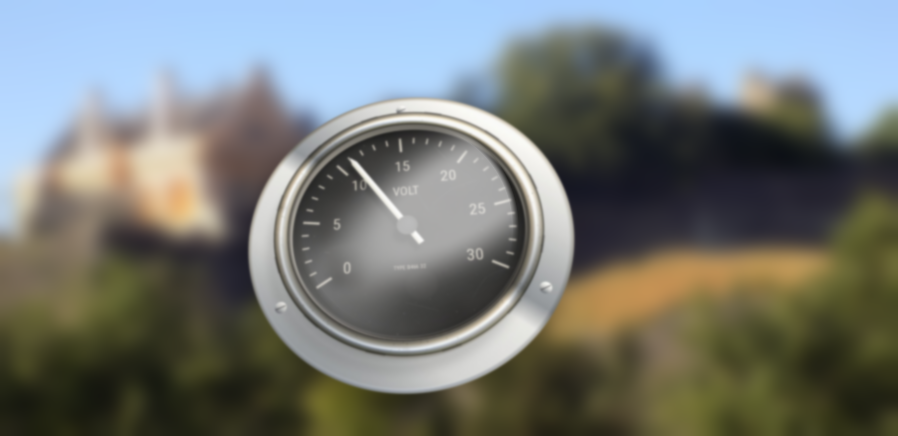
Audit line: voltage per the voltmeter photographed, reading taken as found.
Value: 11 V
